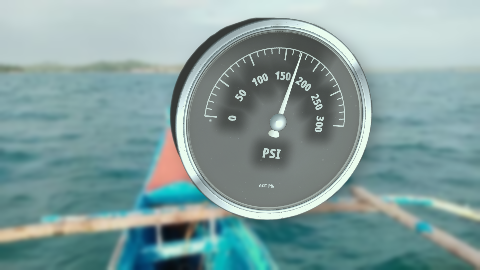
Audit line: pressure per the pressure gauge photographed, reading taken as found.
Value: 170 psi
